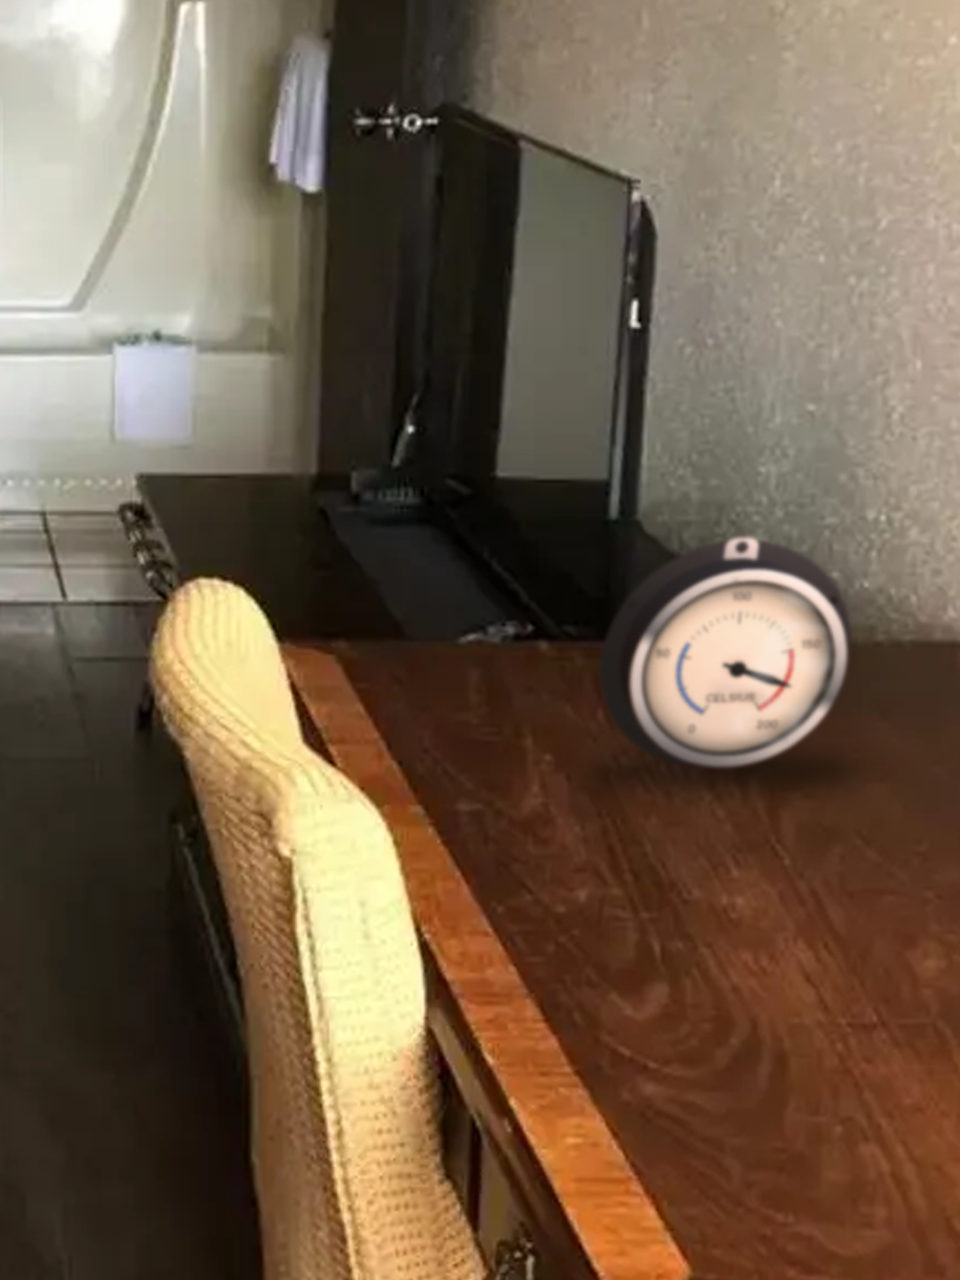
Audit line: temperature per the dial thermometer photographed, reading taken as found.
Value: 175 °C
